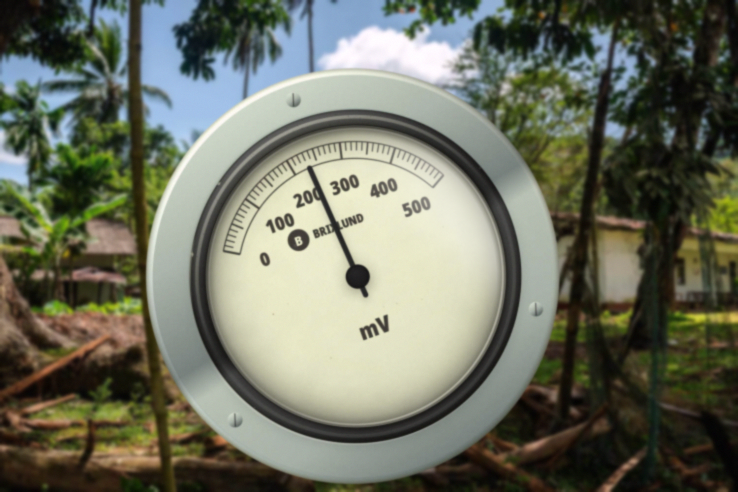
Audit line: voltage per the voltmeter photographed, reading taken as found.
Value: 230 mV
